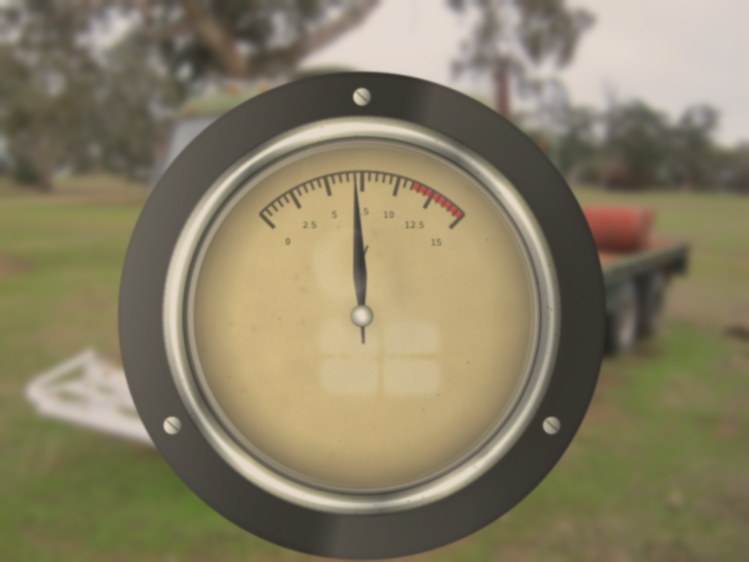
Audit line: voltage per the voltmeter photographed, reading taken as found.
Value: 7 V
